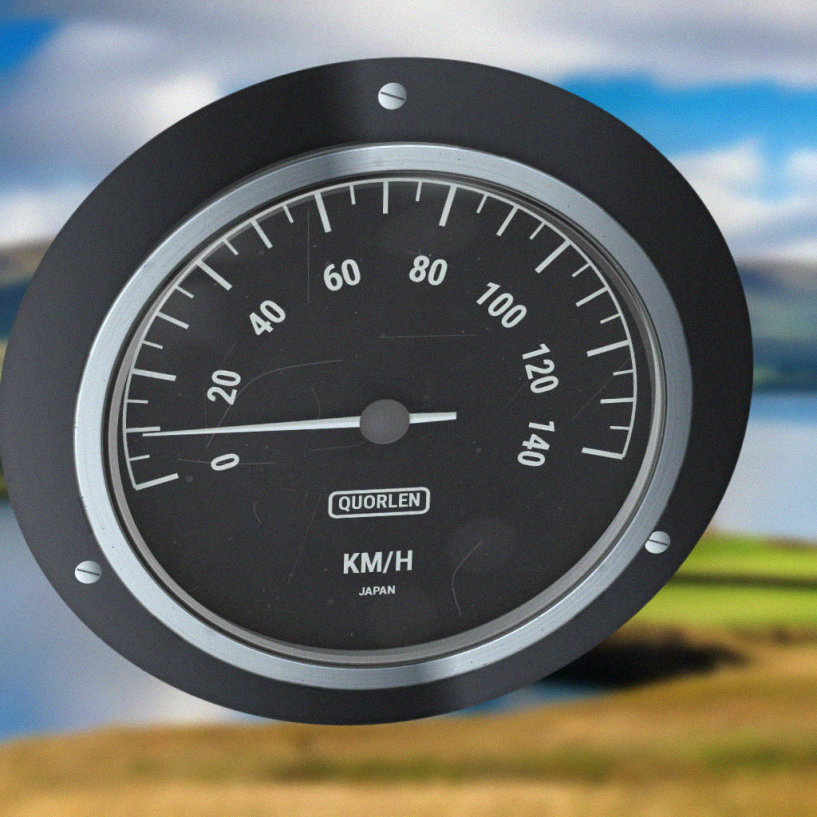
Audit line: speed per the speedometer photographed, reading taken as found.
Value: 10 km/h
